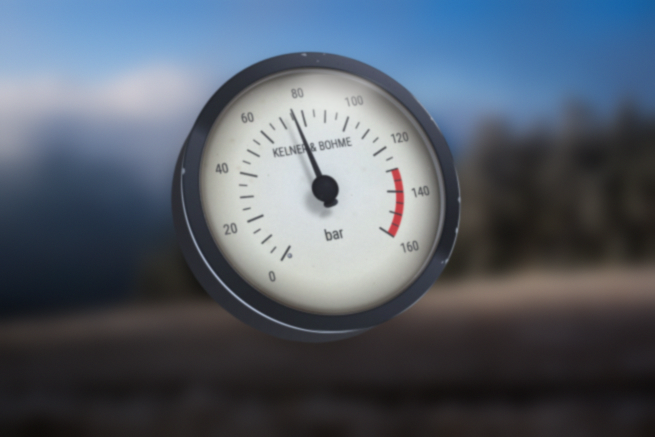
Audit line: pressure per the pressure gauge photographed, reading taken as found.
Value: 75 bar
